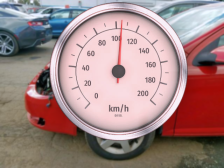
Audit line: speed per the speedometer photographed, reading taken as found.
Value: 105 km/h
